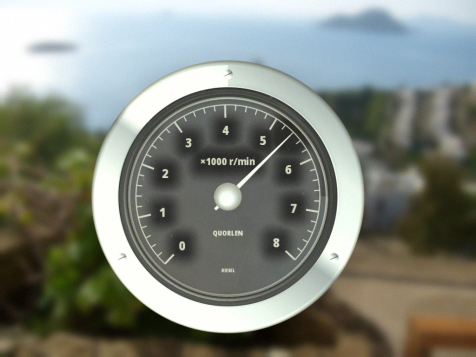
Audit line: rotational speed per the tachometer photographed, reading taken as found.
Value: 5400 rpm
